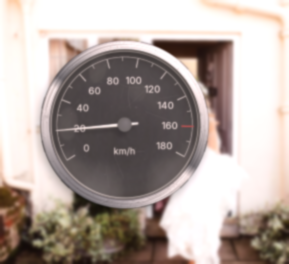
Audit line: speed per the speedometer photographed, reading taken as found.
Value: 20 km/h
